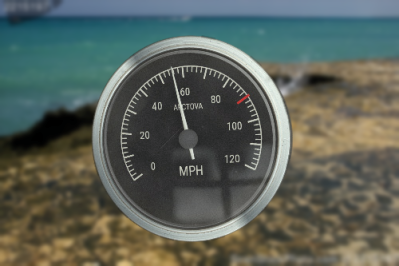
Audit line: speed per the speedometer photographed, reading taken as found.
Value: 56 mph
